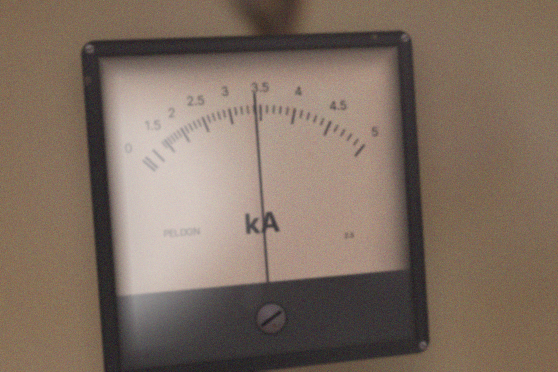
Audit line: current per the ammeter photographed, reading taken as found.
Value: 3.4 kA
